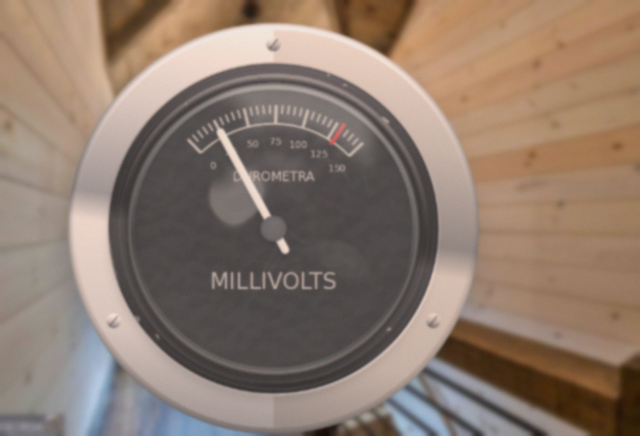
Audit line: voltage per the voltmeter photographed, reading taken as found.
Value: 25 mV
